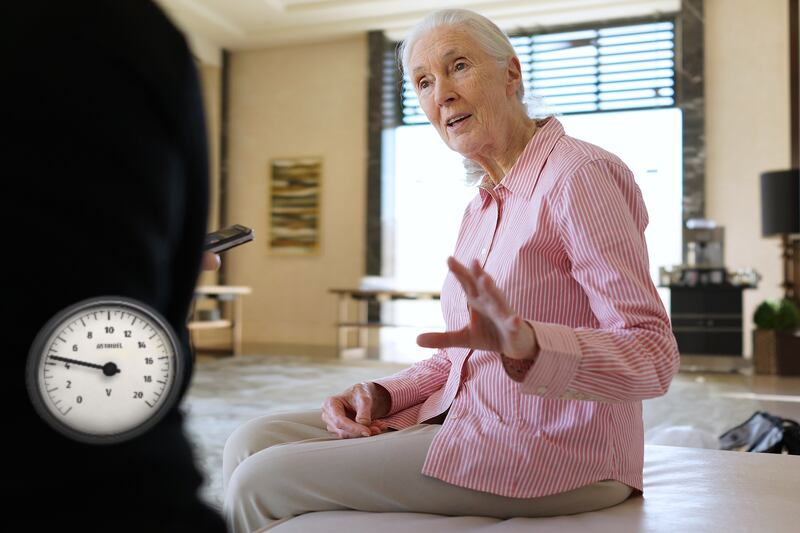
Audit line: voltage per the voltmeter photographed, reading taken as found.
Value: 4.5 V
